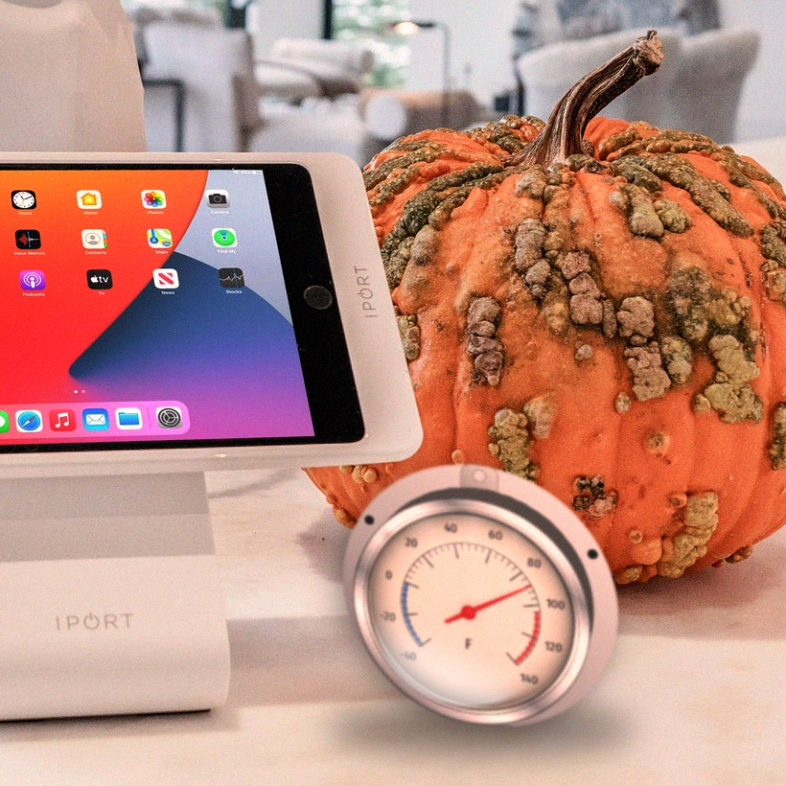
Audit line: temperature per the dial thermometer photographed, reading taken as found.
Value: 88 °F
